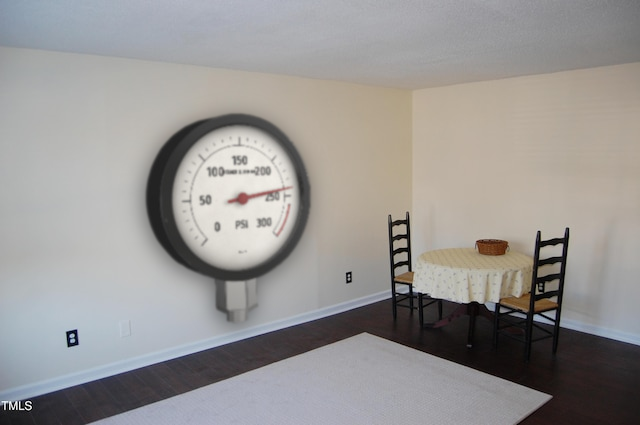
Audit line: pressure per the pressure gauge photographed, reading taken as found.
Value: 240 psi
